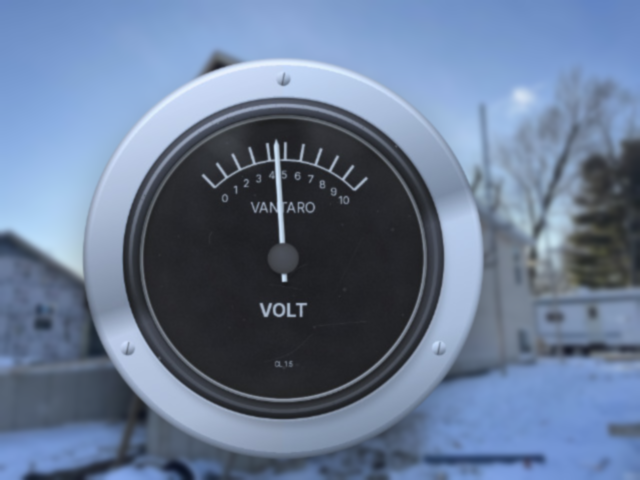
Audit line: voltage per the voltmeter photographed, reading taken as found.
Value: 4.5 V
